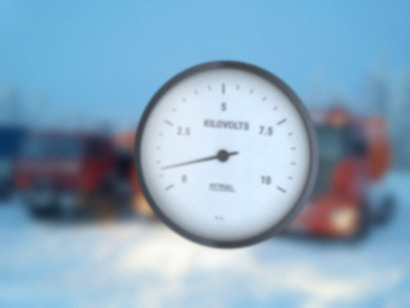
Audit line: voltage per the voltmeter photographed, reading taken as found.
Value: 0.75 kV
